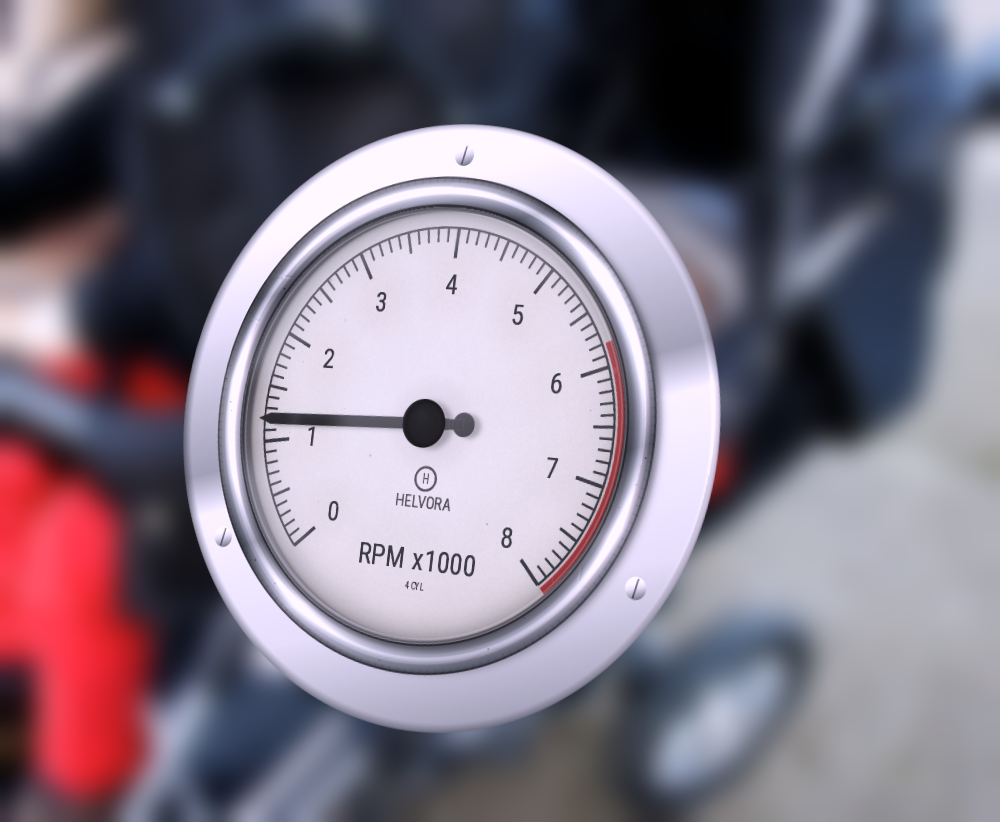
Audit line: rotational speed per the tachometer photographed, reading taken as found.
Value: 1200 rpm
